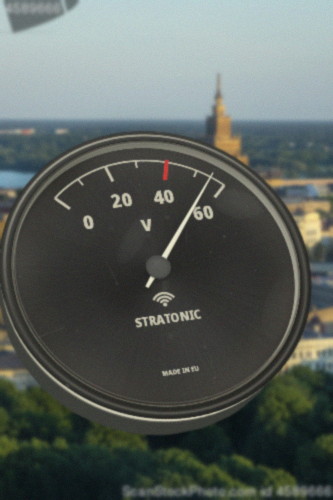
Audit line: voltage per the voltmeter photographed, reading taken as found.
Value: 55 V
